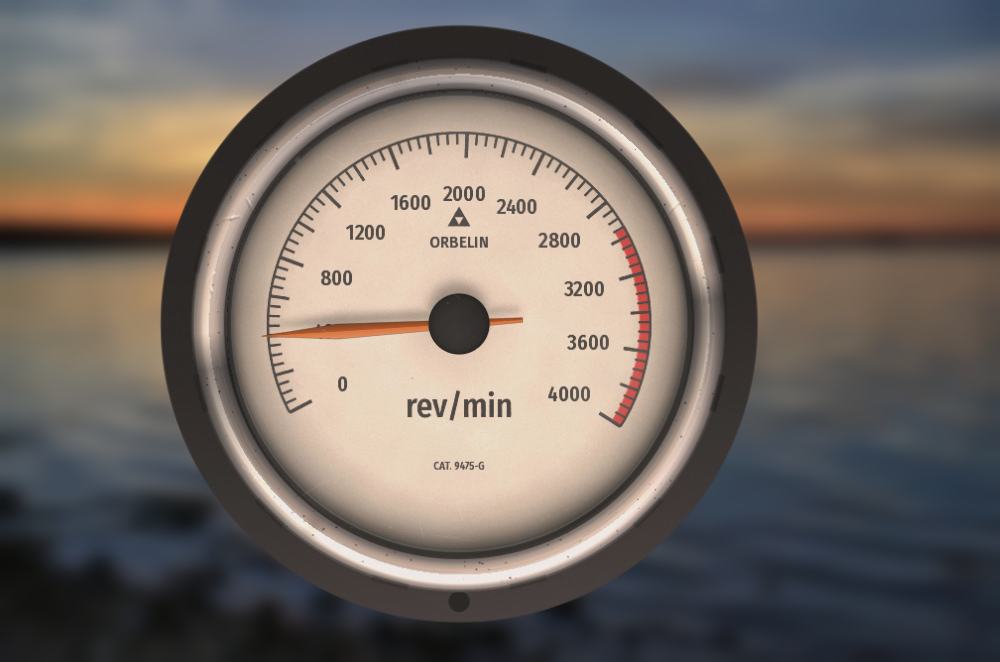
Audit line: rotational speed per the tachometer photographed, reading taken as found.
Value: 400 rpm
